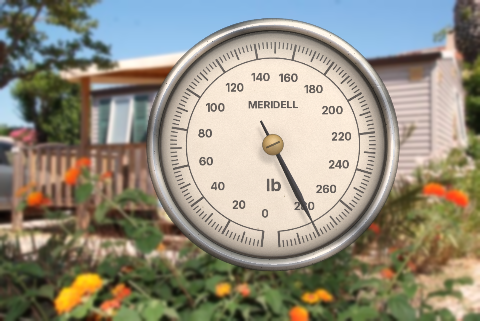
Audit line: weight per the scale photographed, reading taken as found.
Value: 280 lb
